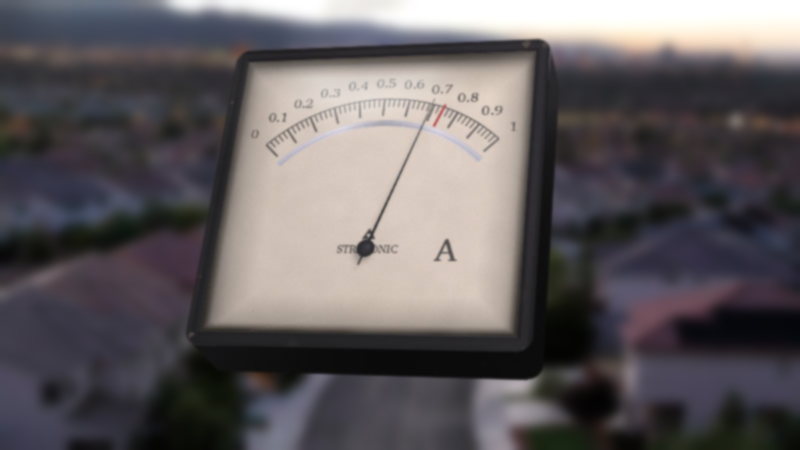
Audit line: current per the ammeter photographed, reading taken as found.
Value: 0.7 A
